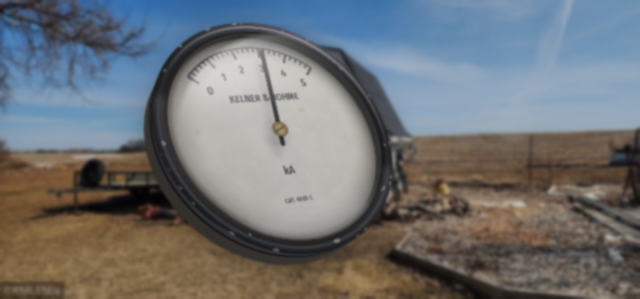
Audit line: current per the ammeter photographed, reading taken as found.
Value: 3 kA
